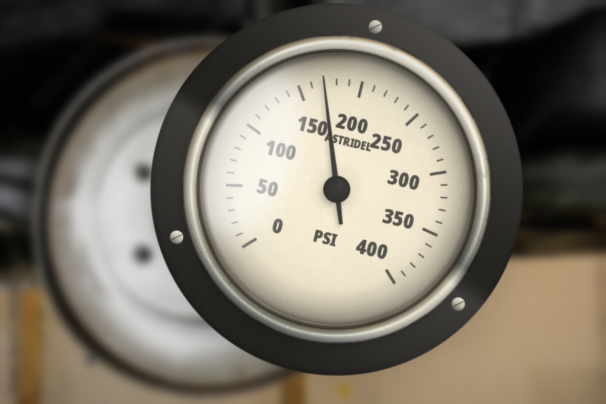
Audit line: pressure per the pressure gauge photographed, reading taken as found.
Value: 170 psi
